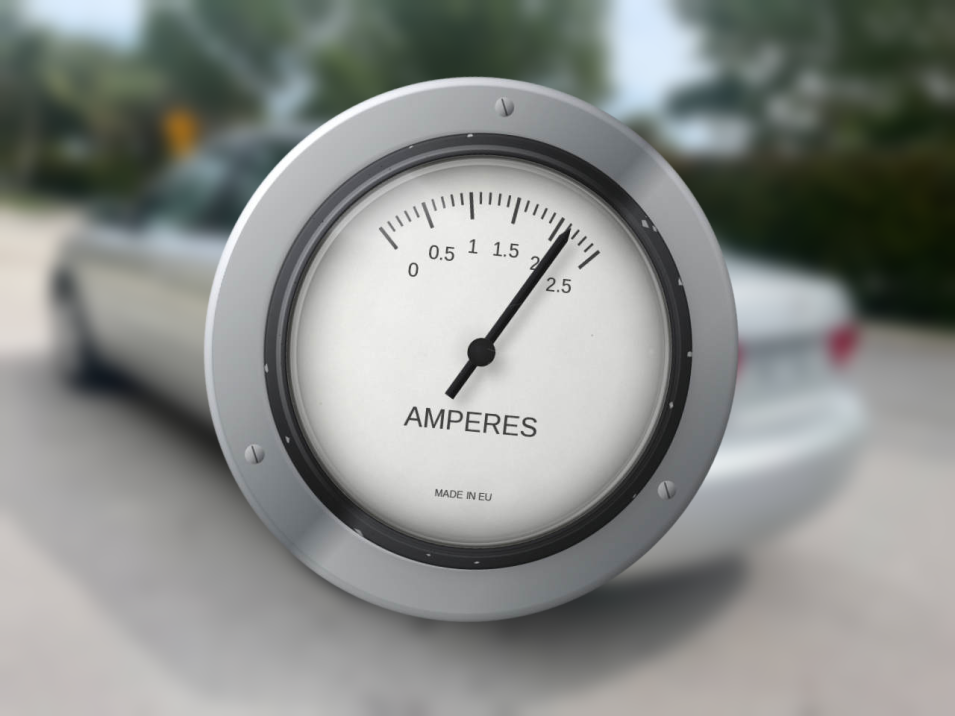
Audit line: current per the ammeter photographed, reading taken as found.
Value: 2.1 A
